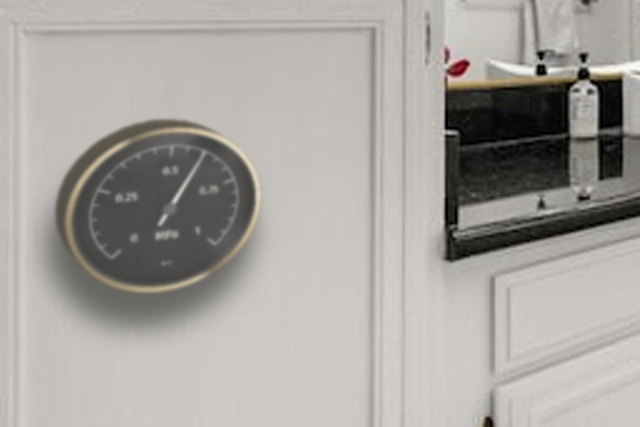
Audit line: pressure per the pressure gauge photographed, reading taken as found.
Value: 0.6 MPa
